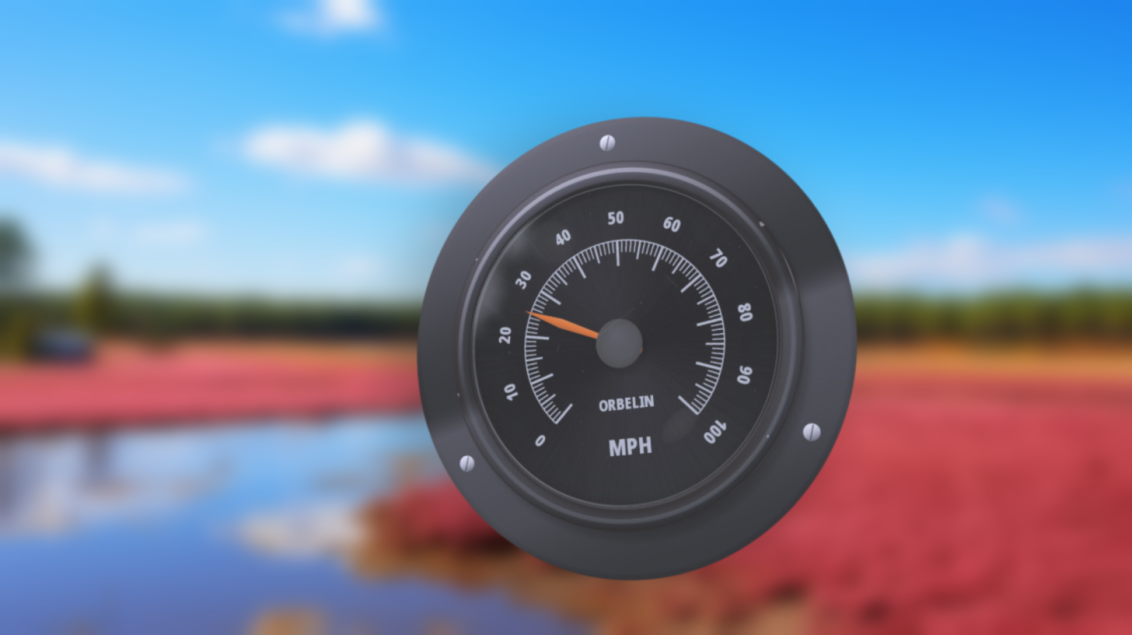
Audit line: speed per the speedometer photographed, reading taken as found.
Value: 25 mph
